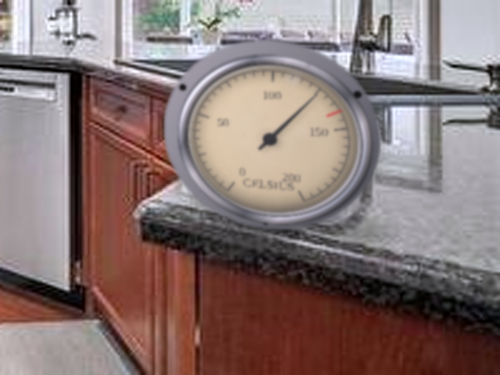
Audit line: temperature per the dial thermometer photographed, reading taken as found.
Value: 125 °C
